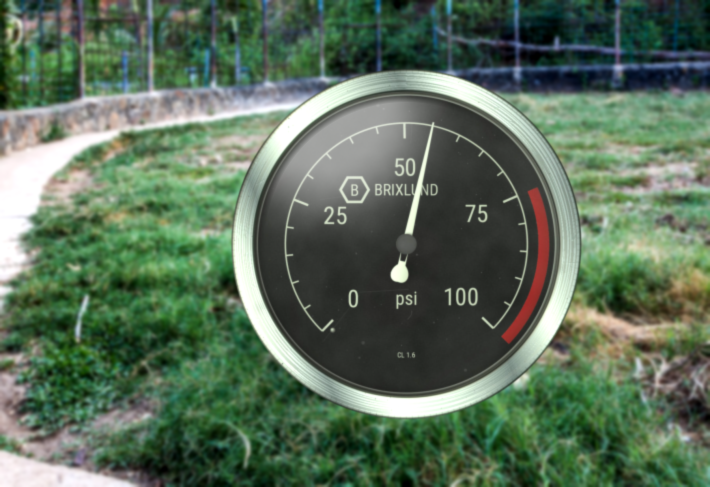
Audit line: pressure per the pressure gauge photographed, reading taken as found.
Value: 55 psi
